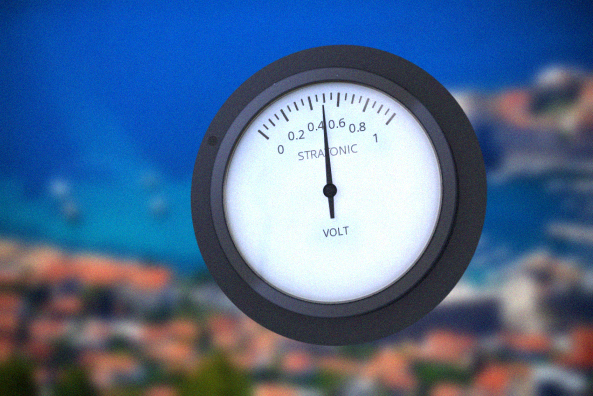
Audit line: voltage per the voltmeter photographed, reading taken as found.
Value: 0.5 V
